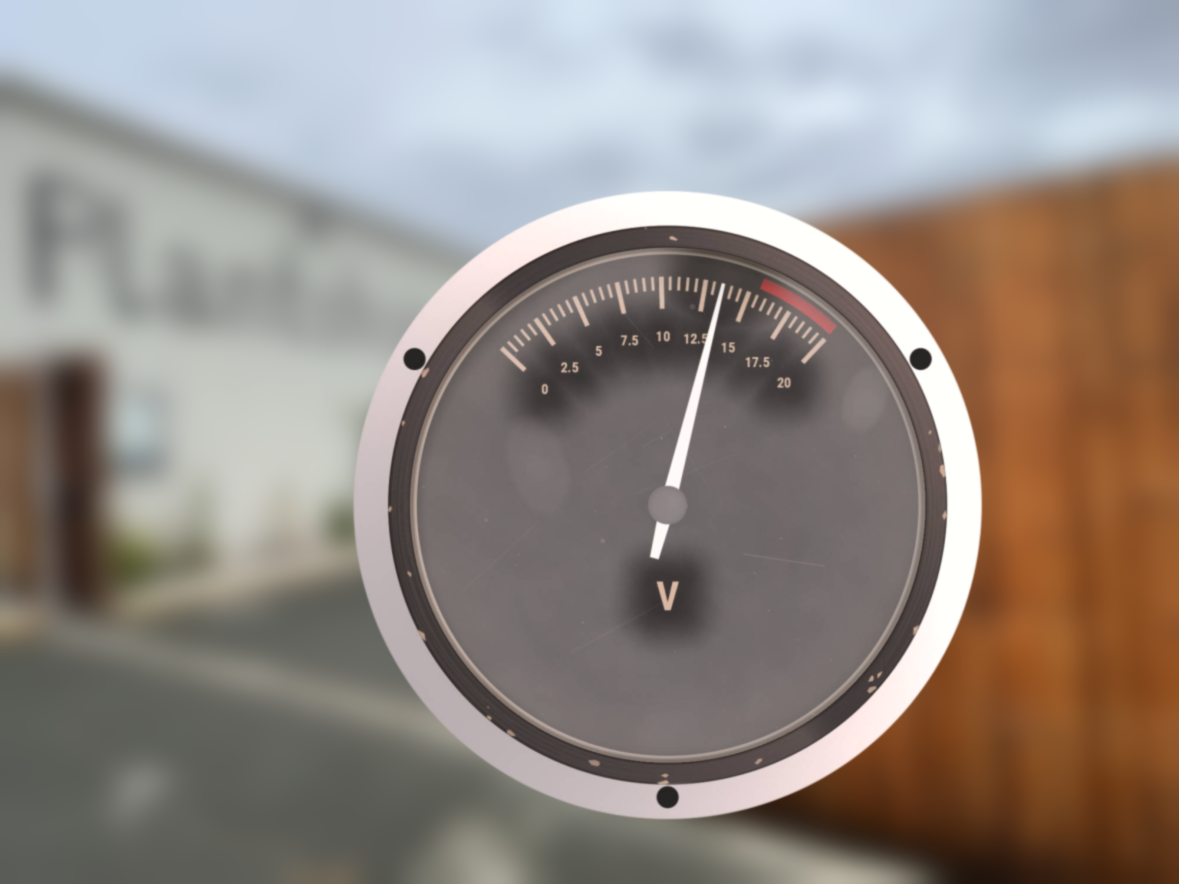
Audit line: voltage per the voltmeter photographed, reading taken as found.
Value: 13.5 V
